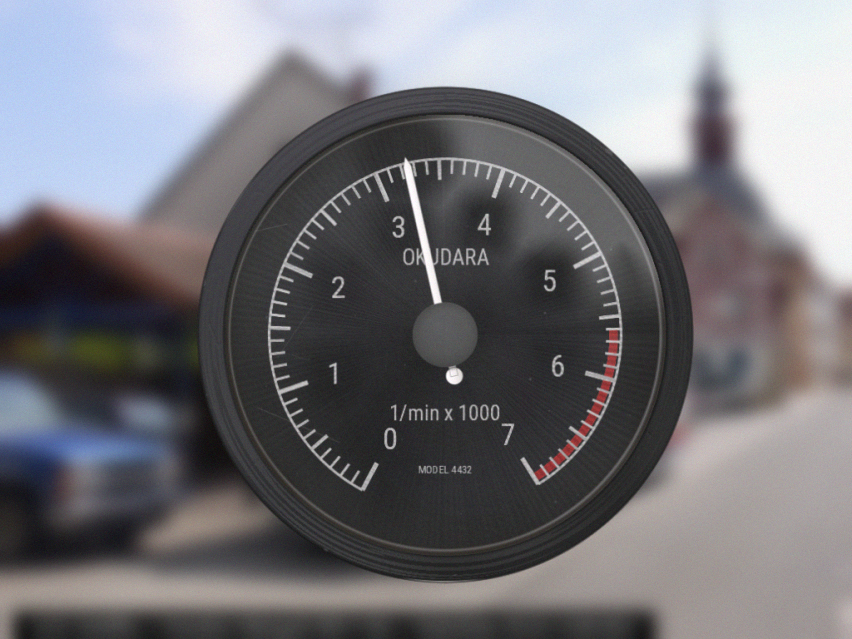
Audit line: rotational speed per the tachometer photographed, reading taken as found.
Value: 3250 rpm
